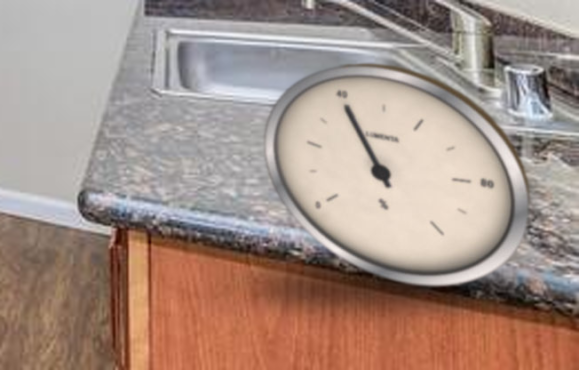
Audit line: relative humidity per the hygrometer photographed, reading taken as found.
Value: 40 %
